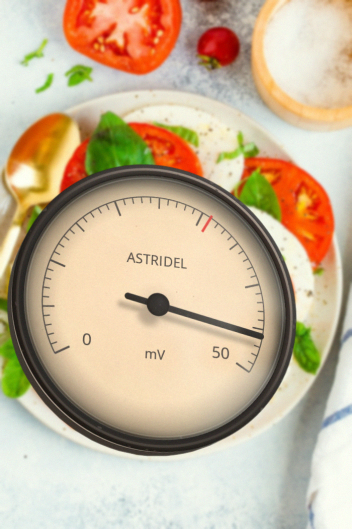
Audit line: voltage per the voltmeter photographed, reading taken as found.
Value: 46 mV
